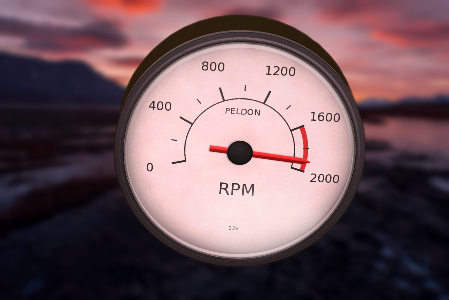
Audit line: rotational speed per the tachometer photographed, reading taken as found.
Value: 1900 rpm
